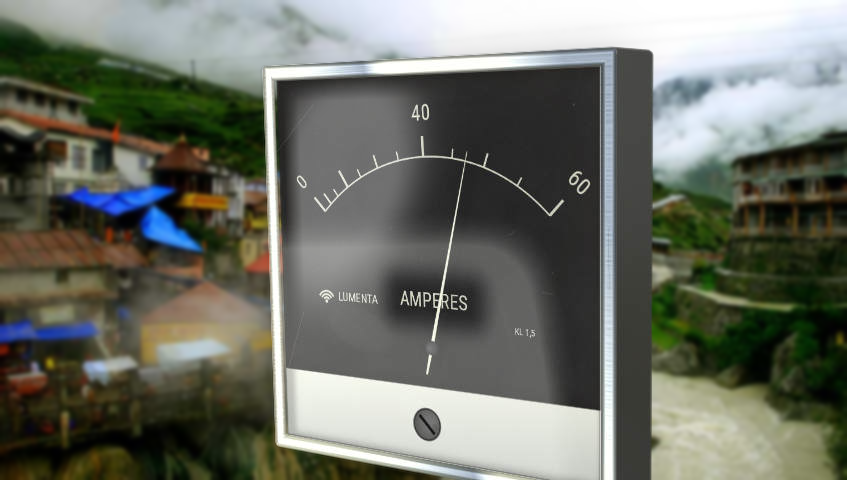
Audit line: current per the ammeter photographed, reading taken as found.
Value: 47.5 A
